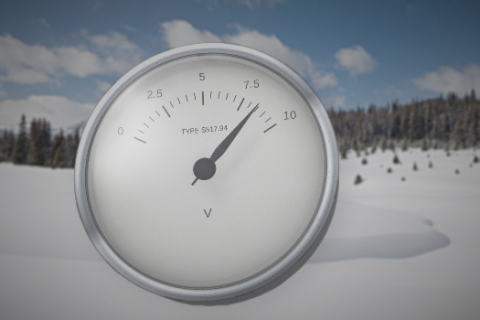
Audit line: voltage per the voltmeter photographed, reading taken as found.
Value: 8.5 V
